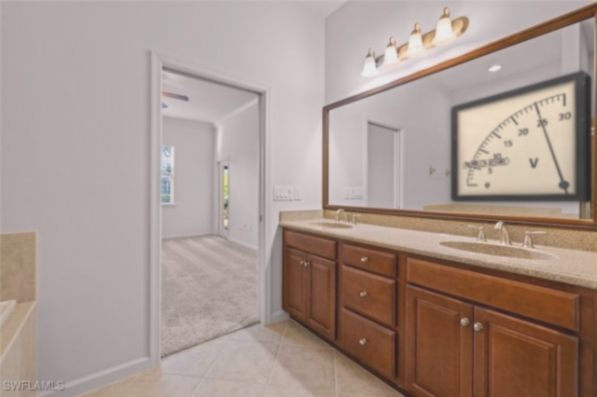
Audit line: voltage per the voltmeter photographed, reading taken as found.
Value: 25 V
